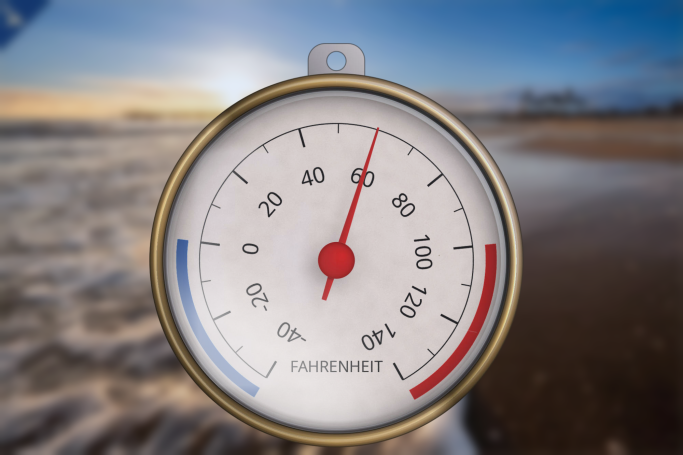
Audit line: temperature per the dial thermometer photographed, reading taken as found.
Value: 60 °F
